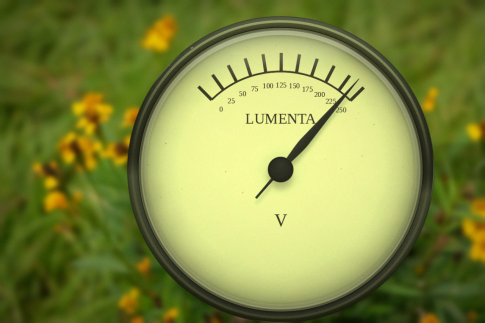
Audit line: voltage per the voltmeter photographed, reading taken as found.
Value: 237.5 V
